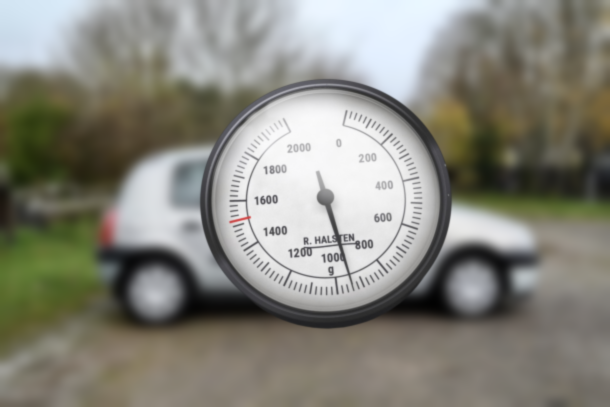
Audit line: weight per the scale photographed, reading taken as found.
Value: 940 g
